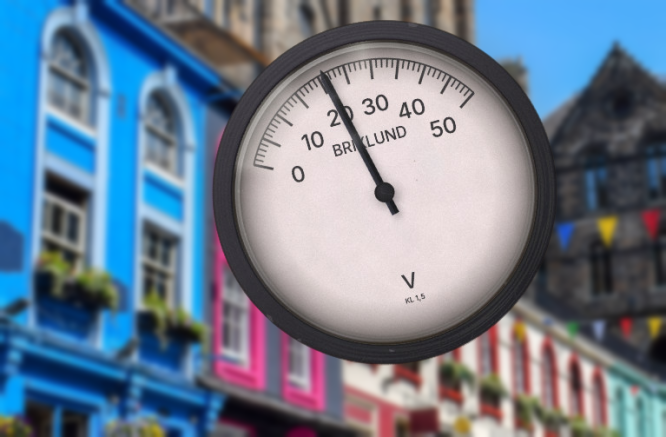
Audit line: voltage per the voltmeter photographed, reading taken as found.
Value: 21 V
